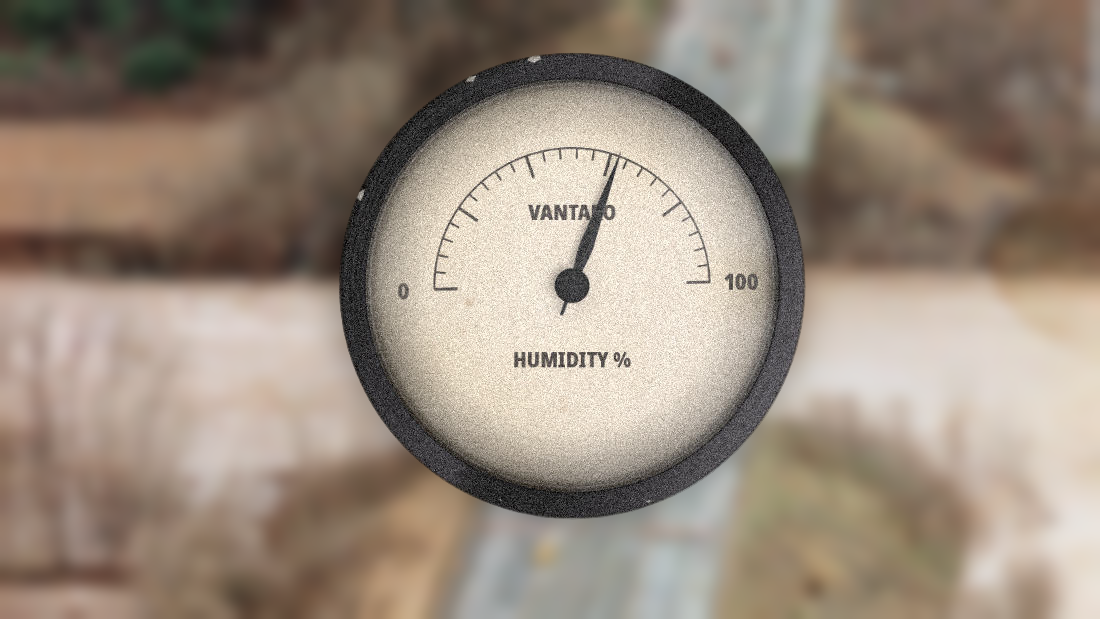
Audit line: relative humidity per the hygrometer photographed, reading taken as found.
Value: 62 %
